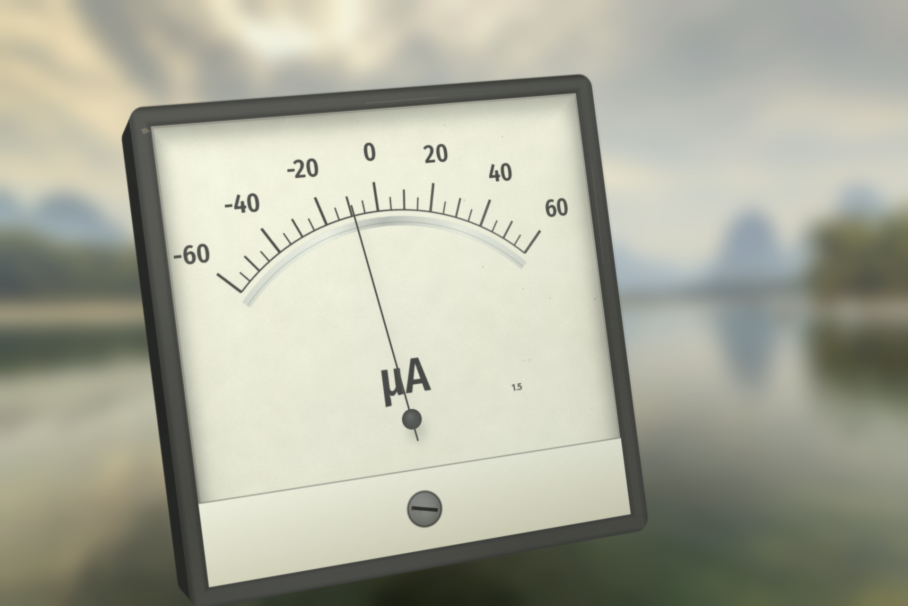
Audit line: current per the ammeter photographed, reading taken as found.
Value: -10 µA
